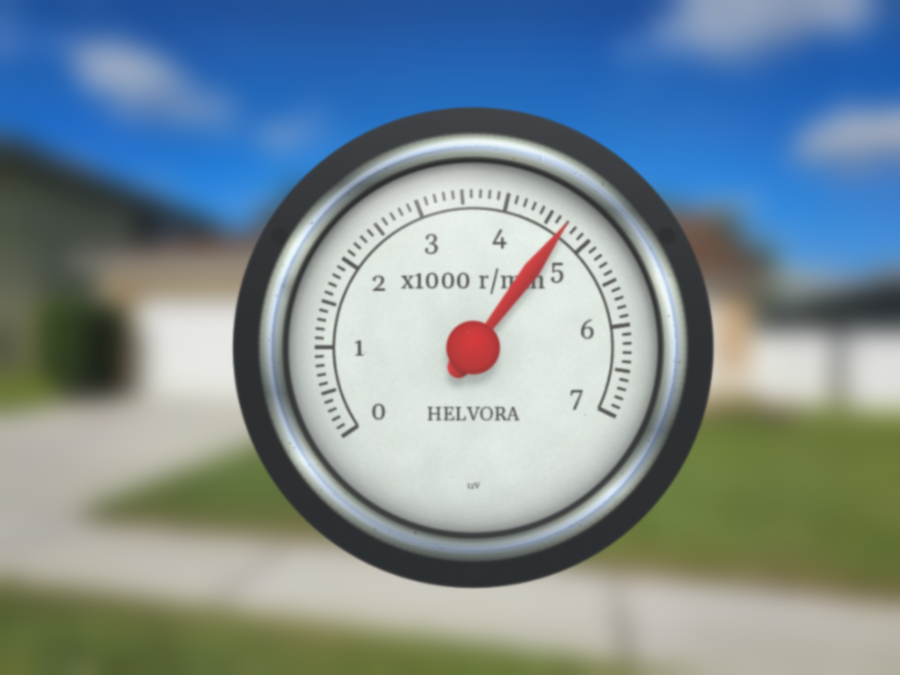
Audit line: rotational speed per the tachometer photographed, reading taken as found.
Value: 4700 rpm
